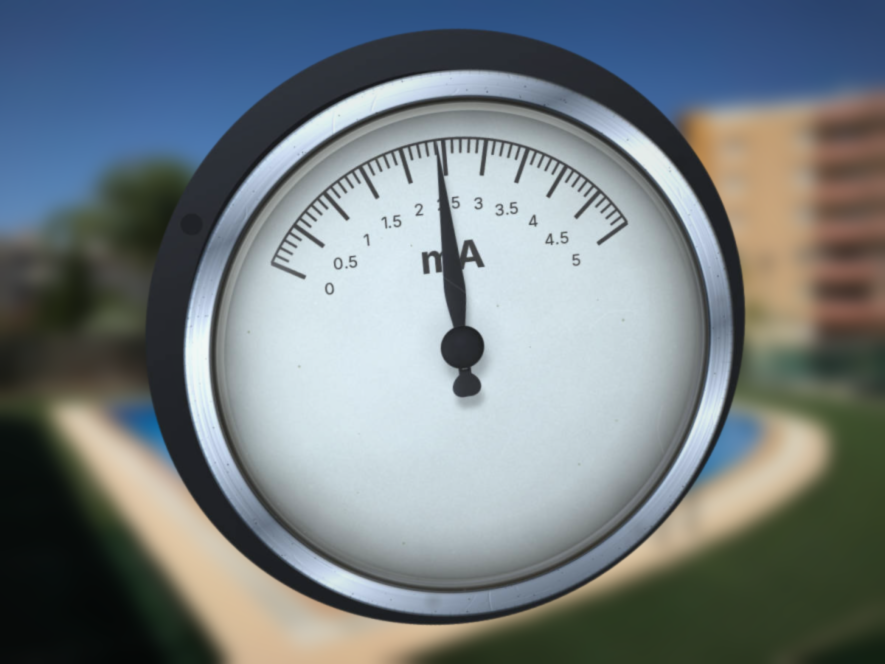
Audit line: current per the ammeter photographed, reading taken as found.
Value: 2.4 mA
